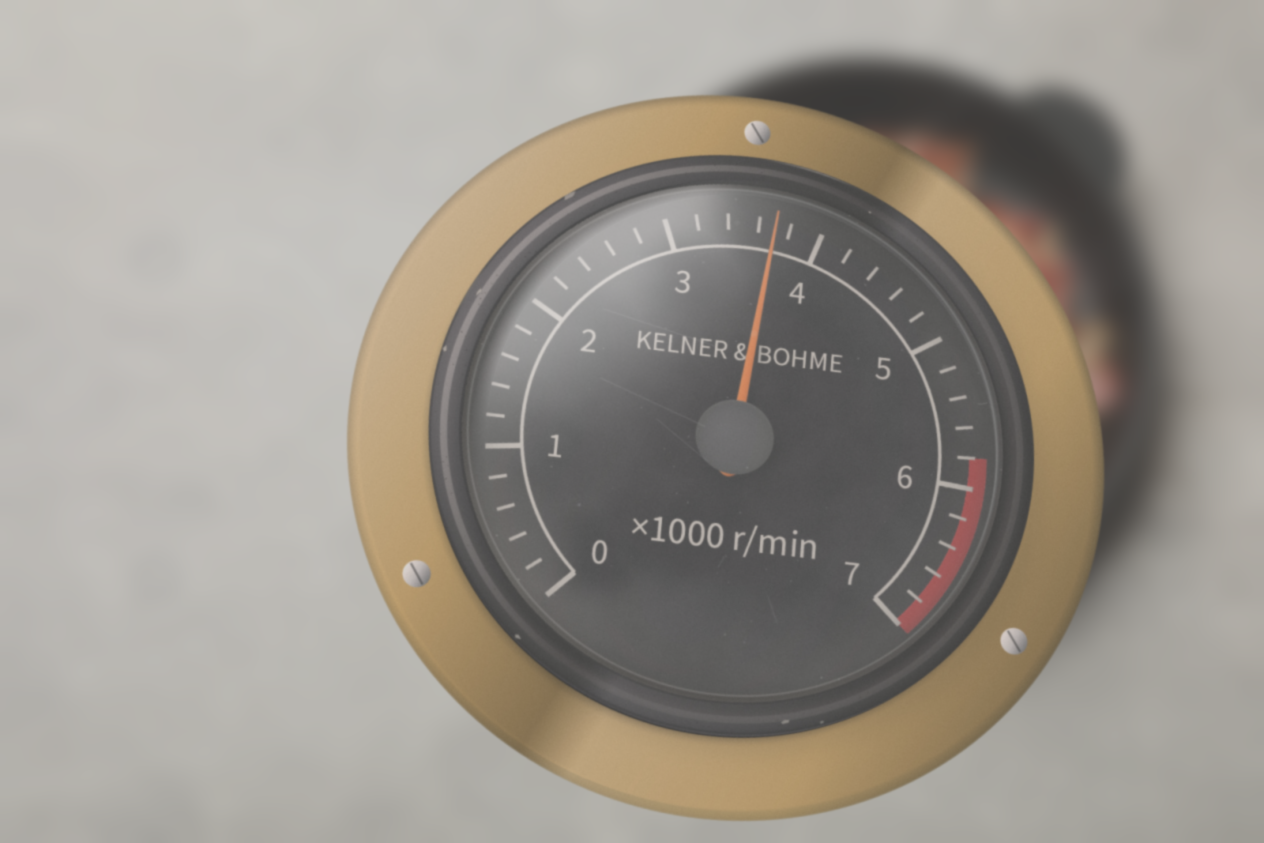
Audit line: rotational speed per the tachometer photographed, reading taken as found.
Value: 3700 rpm
